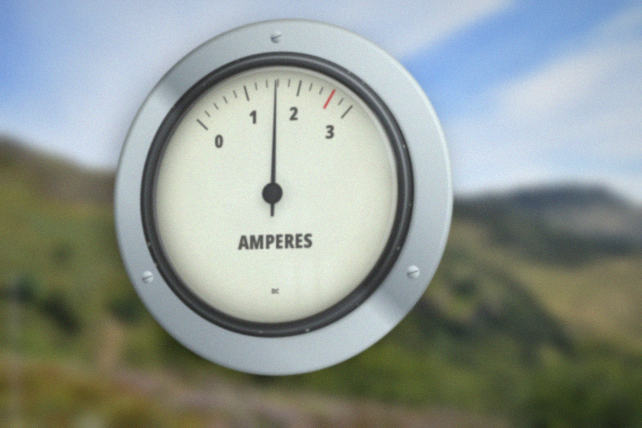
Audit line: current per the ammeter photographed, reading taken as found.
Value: 1.6 A
